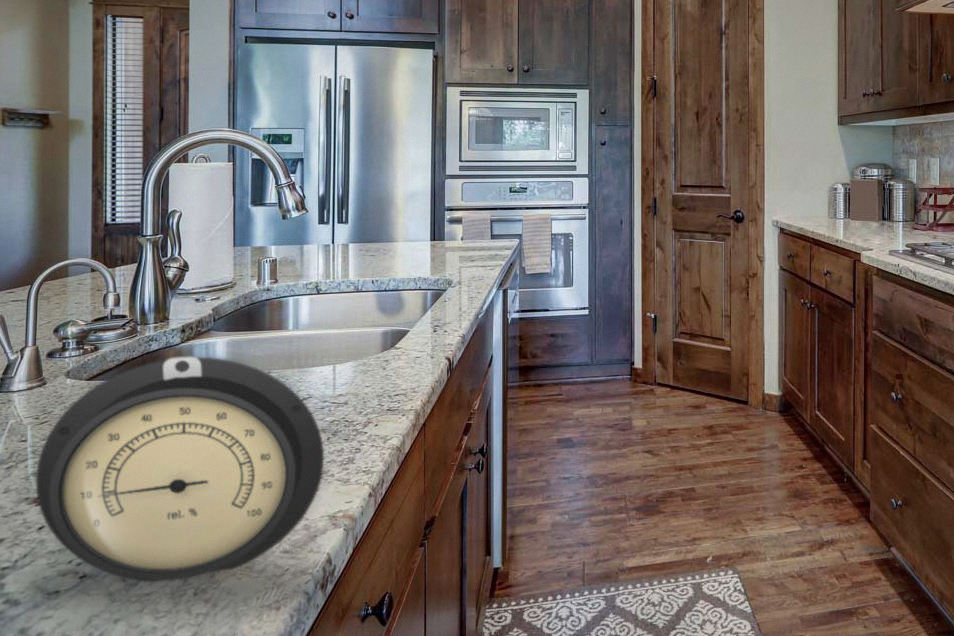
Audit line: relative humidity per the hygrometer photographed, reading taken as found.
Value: 10 %
